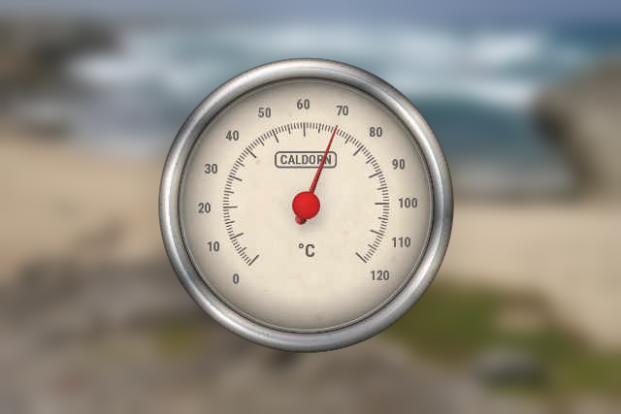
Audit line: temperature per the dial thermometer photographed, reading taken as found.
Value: 70 °C
